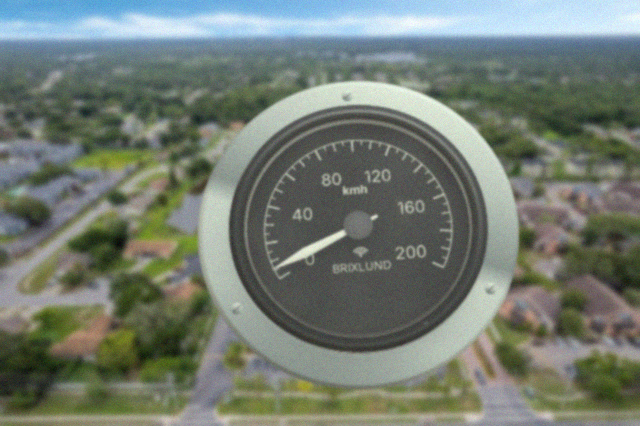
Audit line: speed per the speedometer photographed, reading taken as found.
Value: 5 km/h
